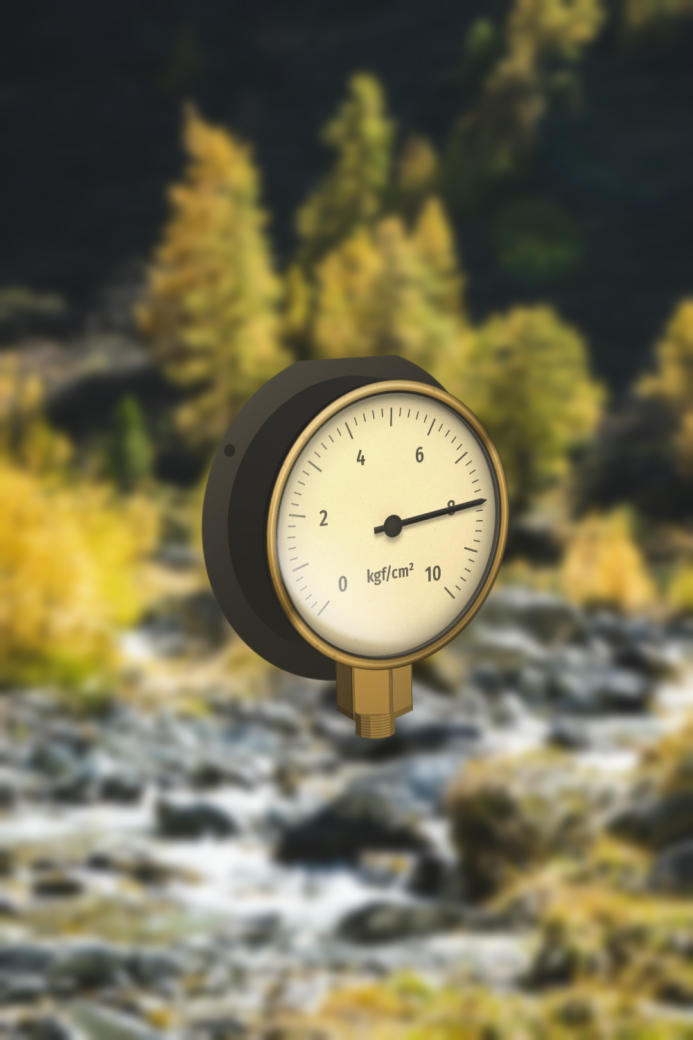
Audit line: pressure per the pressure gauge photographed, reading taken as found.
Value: 8 kg/cm²
